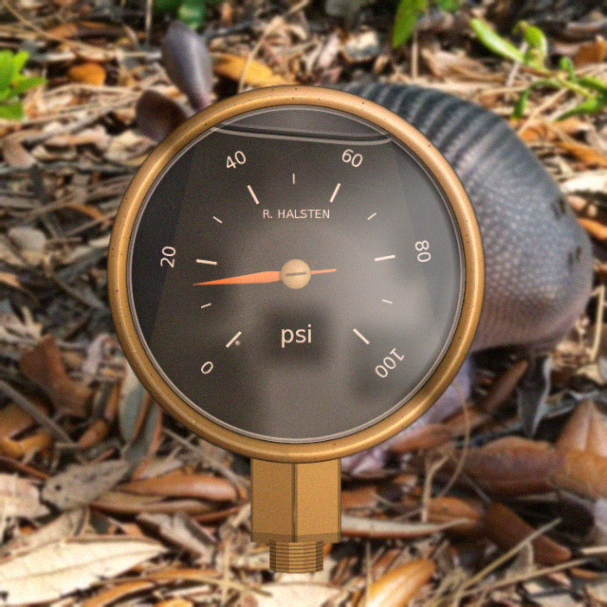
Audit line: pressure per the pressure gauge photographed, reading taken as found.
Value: 15 psi
